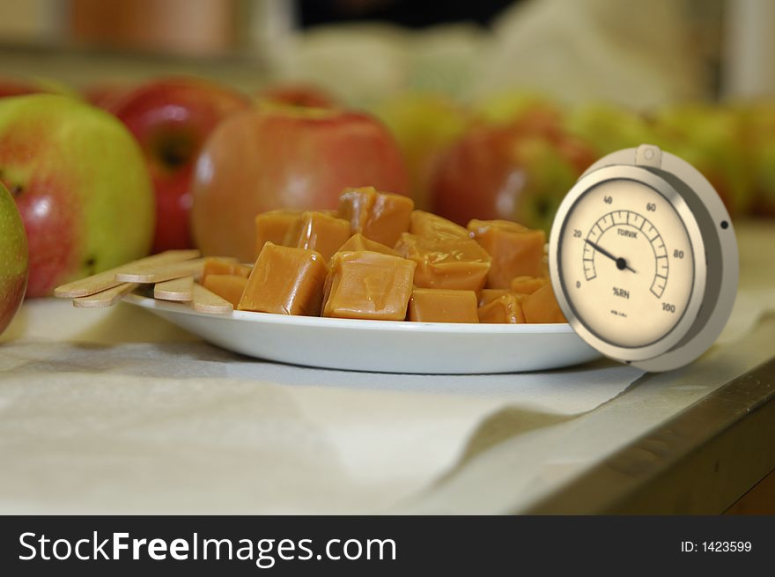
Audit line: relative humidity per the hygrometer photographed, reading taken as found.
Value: 20 %
